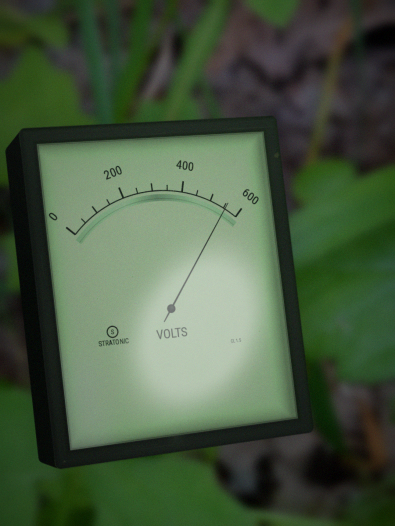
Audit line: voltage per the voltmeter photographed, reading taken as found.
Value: 550 V
